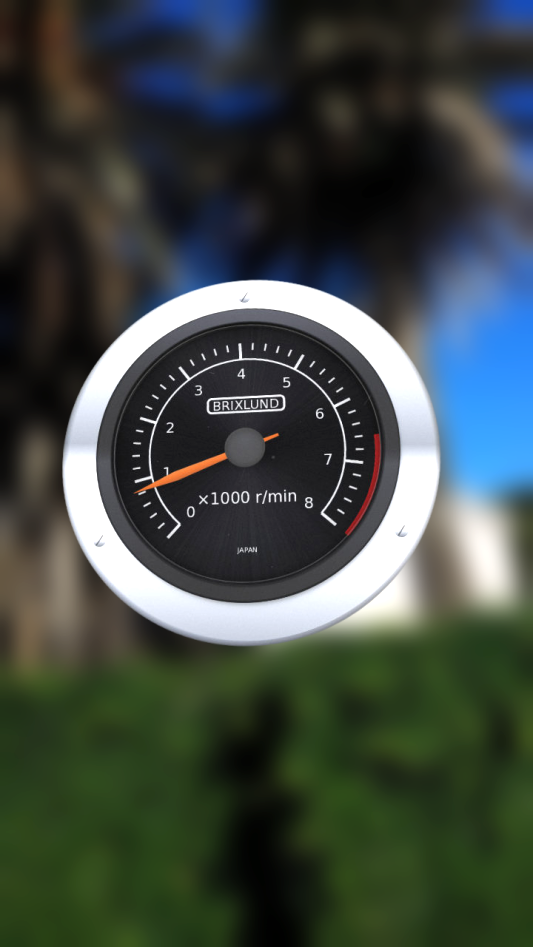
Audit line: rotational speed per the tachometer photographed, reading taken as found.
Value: 800 rpm
